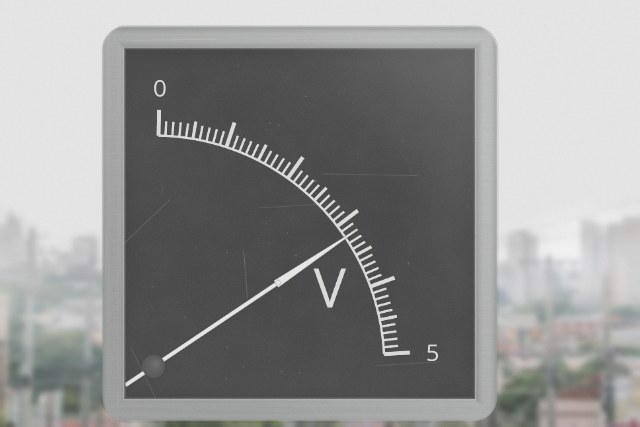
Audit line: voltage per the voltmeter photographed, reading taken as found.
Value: 3.2 V
